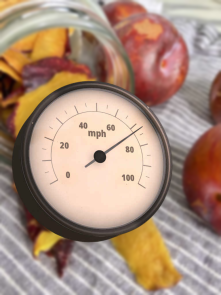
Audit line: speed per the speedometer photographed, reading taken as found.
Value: 72.5 mph
